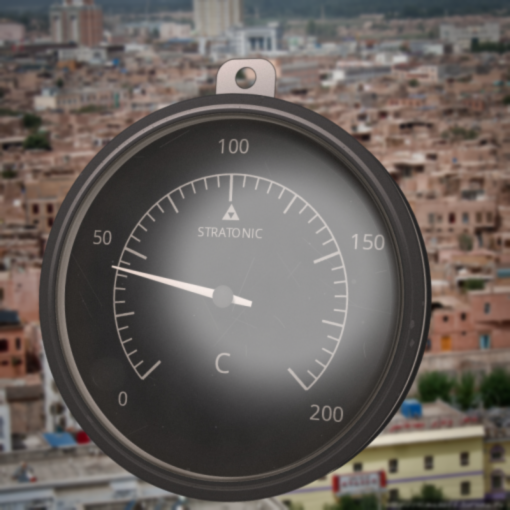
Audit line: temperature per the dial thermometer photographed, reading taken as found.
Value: 42.5 °C
